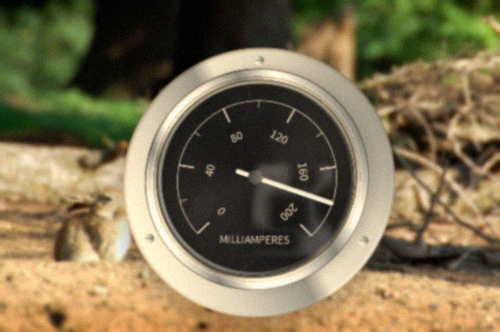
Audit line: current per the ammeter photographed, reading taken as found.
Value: 180 mA
